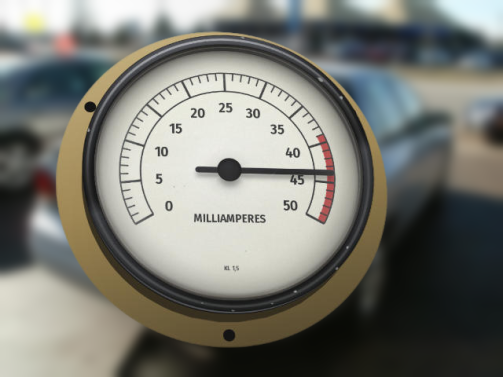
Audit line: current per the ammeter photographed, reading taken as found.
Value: 44 mA
